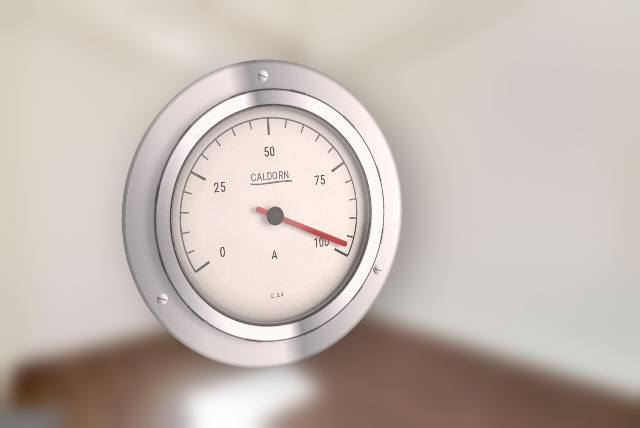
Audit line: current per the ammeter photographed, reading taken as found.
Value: 97.5 A
